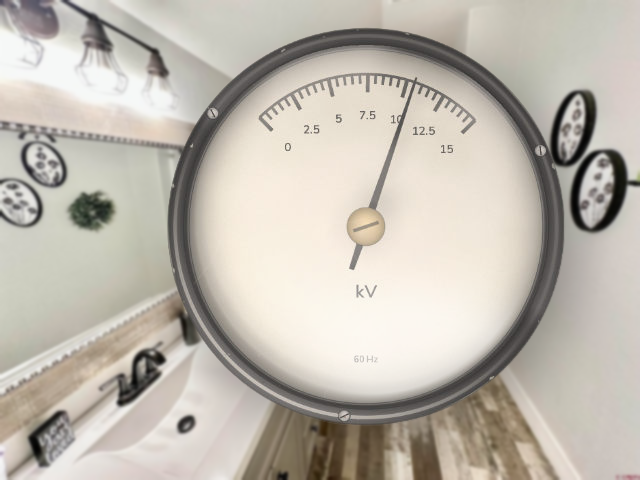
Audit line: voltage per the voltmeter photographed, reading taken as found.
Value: 10.5 kV
